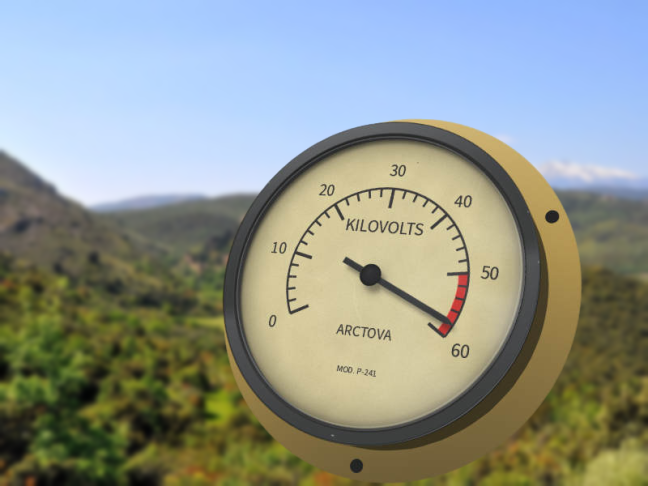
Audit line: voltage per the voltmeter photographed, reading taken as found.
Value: 58 kV
